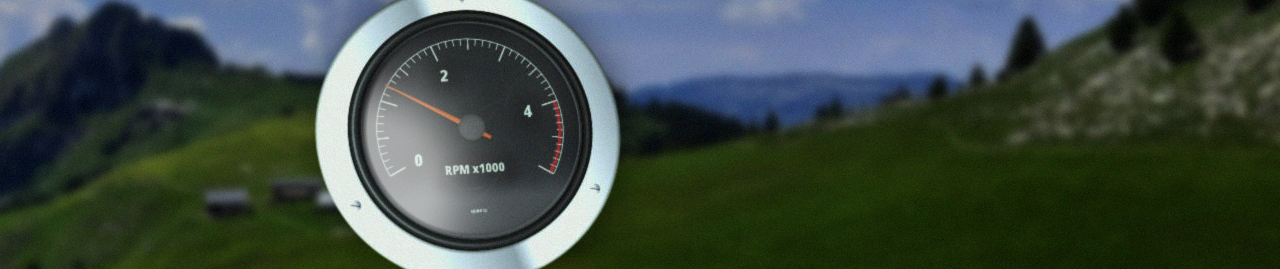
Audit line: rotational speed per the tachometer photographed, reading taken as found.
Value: 1200 rpm
